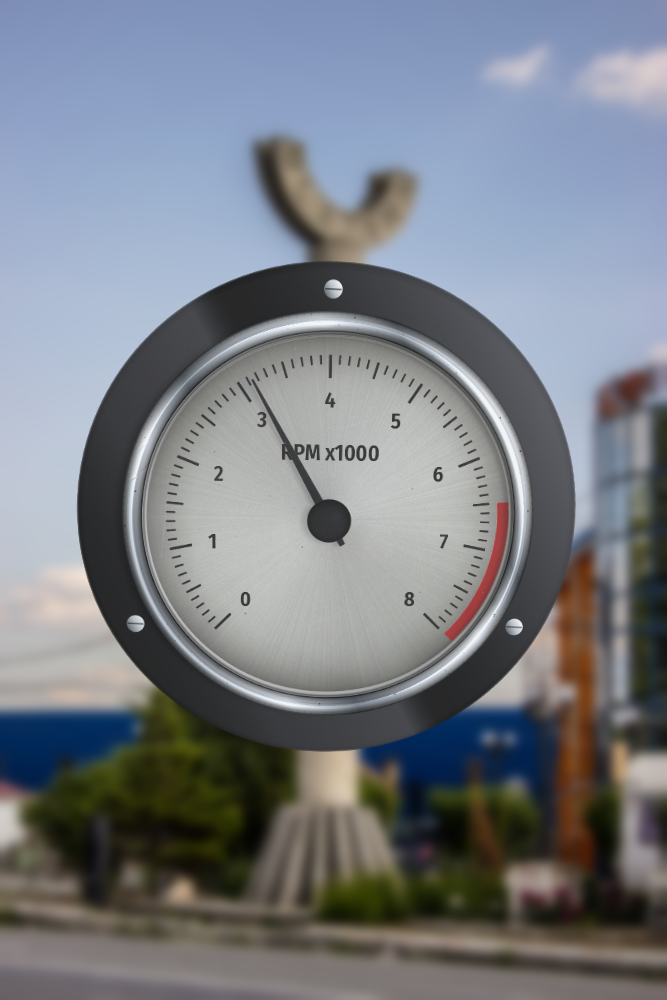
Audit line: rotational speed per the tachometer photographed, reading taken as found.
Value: 3150 rpm
